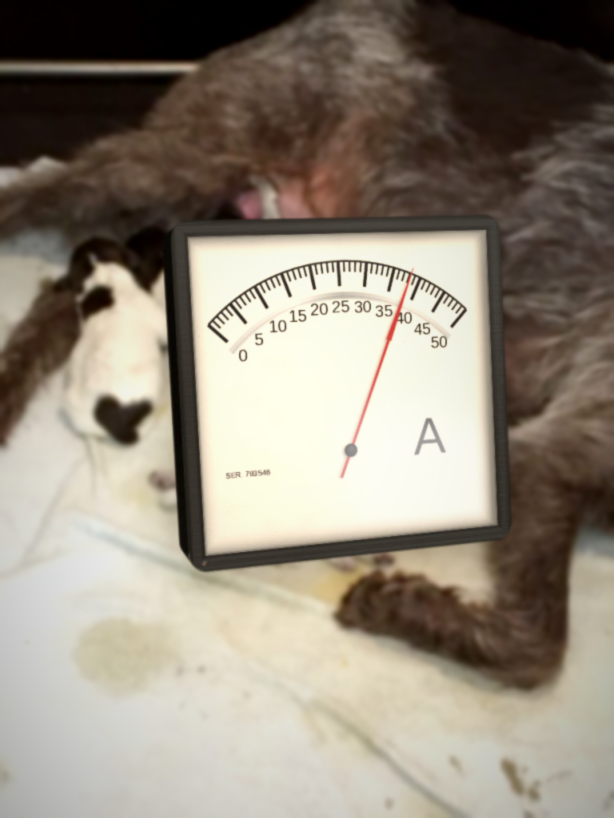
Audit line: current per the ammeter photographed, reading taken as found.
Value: 38 A
